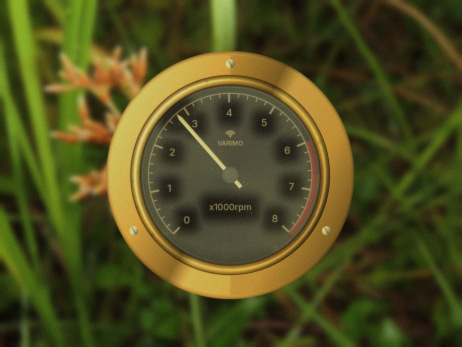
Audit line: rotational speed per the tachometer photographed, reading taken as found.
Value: 2800 rpm
